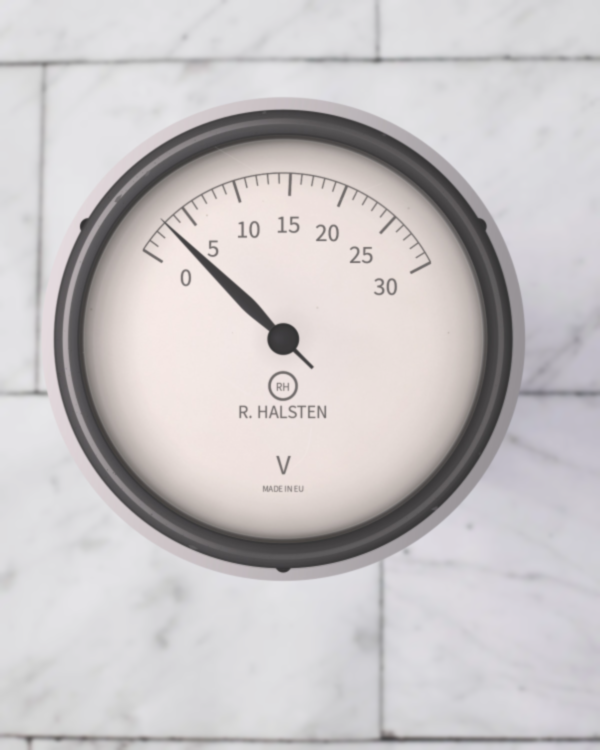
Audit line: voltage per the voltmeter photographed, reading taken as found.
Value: 3 V
